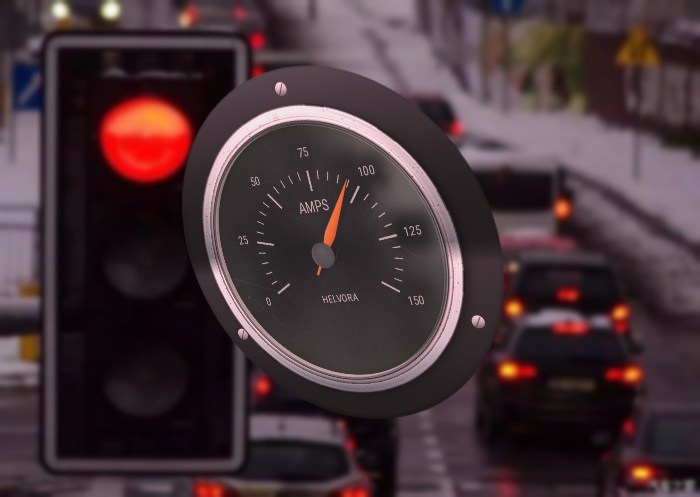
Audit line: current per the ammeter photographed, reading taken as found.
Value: 95 A
